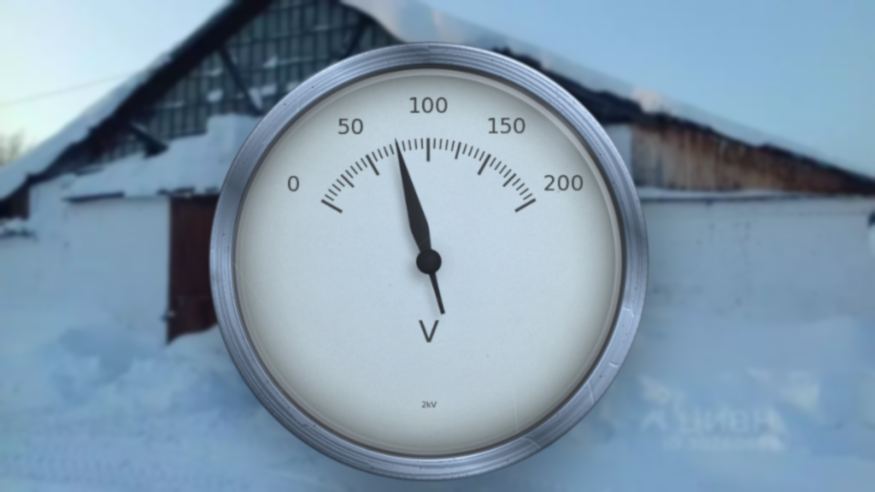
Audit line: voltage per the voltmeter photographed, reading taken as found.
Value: 75 V
